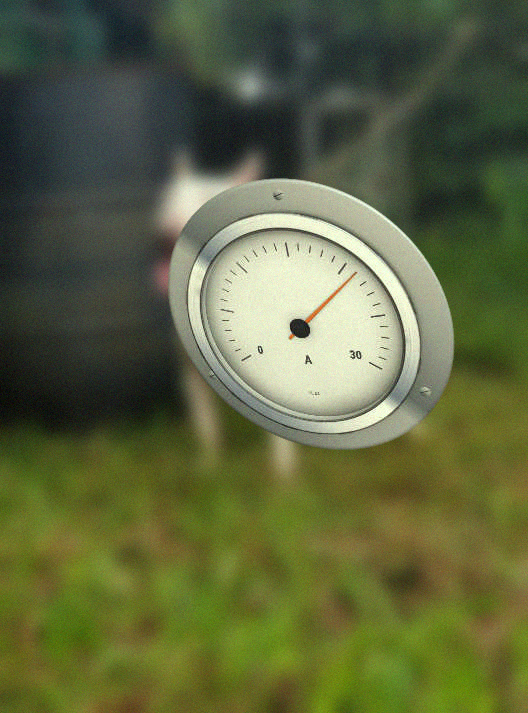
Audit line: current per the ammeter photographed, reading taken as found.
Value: 21 A
